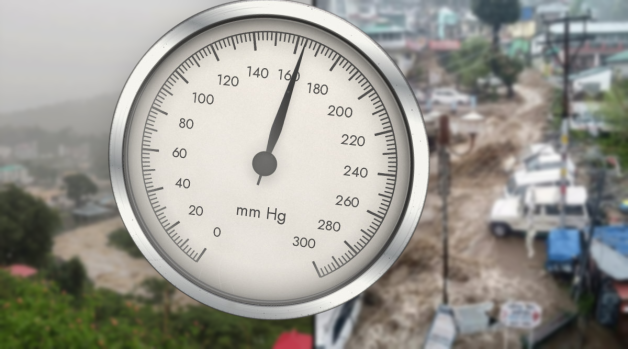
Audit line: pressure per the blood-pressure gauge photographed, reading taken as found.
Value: 164 mmHg
